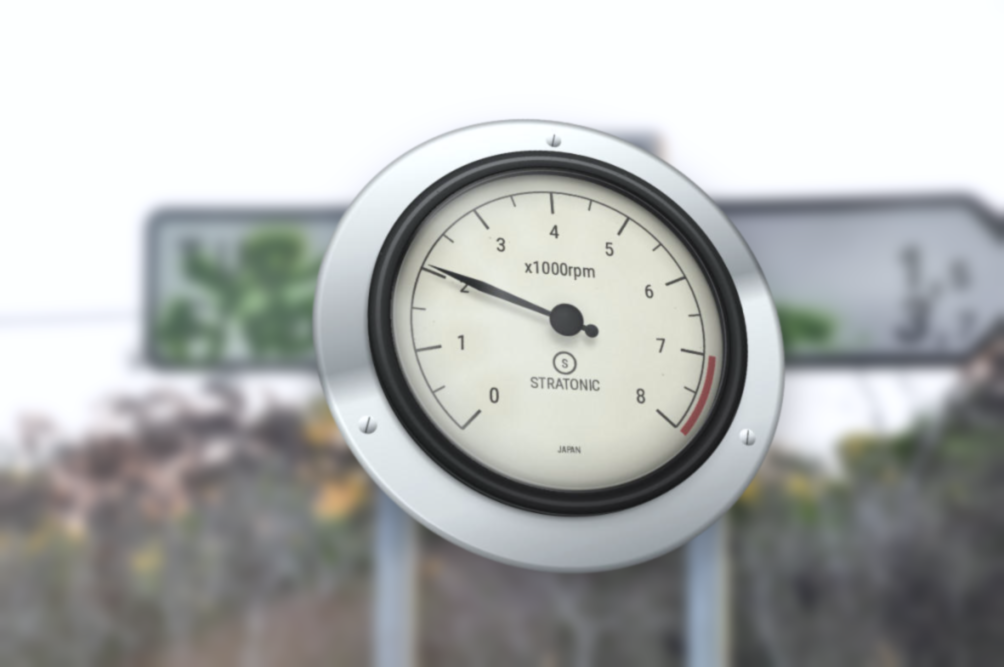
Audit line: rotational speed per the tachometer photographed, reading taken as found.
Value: 2000 rpm
